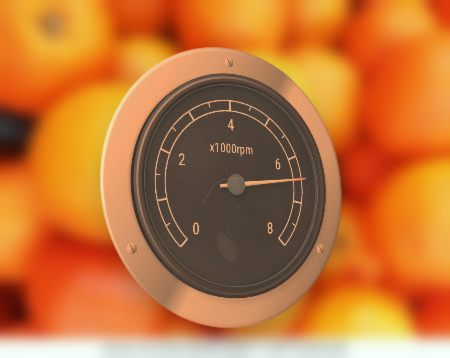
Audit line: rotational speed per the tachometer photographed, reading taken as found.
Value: 6500 rpm
